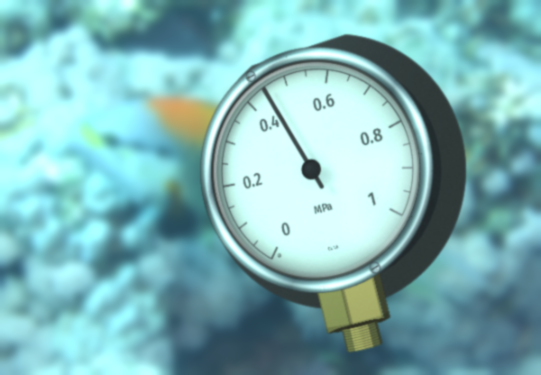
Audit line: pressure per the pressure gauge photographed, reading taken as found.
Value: 0.45 MPa
